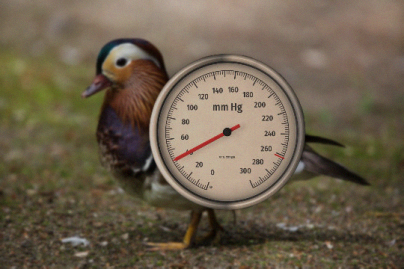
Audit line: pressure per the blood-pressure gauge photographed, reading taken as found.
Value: 40 mmHg
